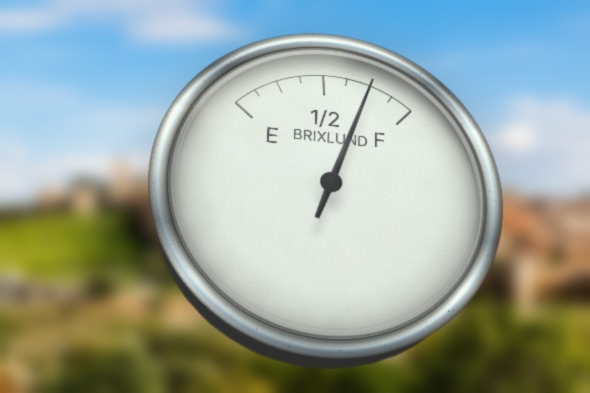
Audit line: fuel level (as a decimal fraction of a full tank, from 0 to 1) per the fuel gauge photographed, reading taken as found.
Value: 0.75
